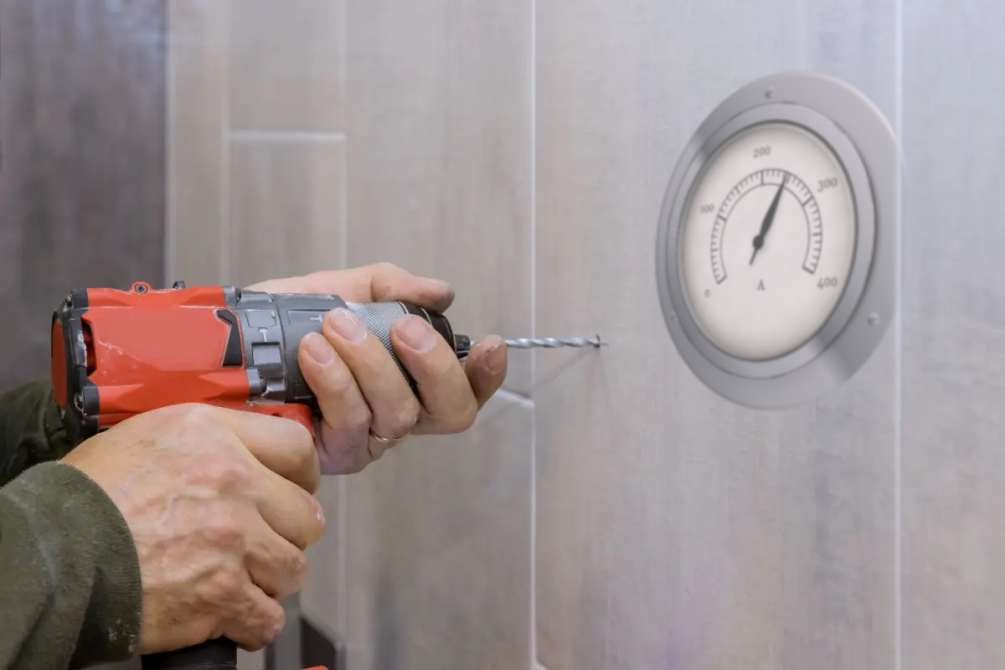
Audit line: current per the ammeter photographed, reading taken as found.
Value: 250 A
